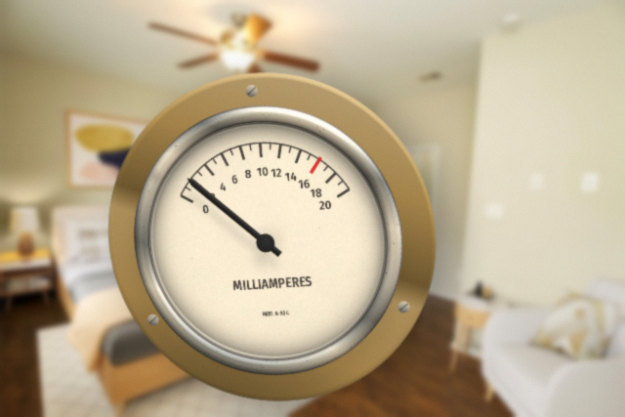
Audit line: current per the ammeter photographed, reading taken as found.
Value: 2 mA
